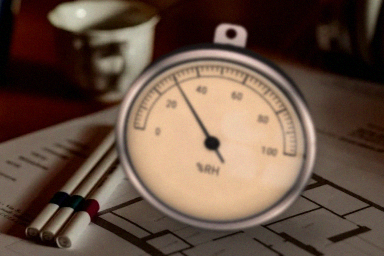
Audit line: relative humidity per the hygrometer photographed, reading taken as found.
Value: 30 %
